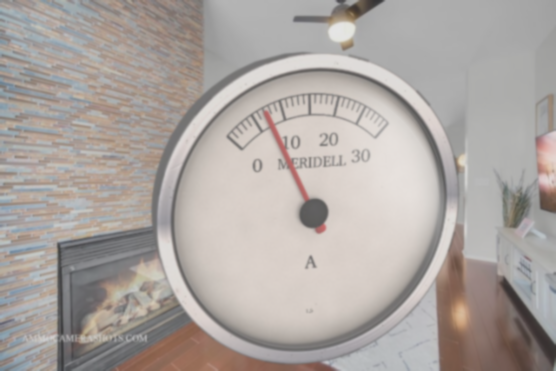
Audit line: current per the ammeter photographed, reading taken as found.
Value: 7 A
